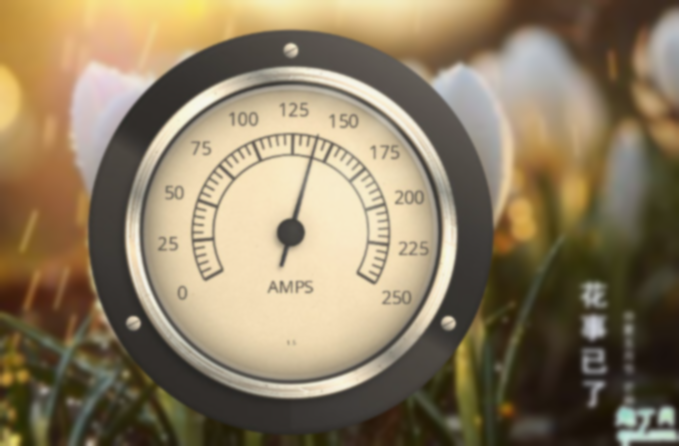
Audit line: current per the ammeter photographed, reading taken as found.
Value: 140 A
